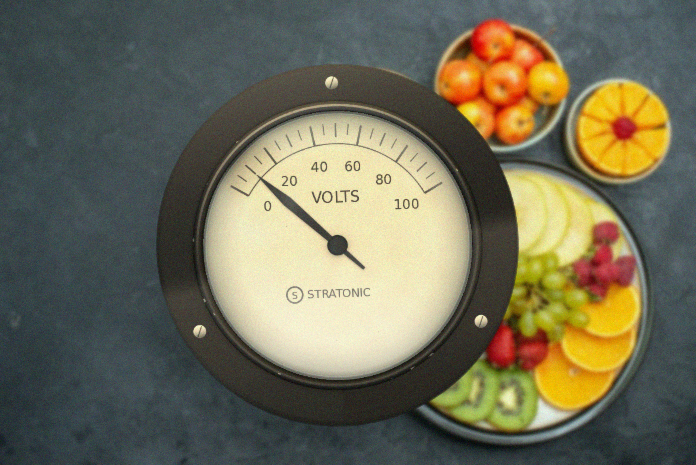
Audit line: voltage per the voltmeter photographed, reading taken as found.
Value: 10 V
